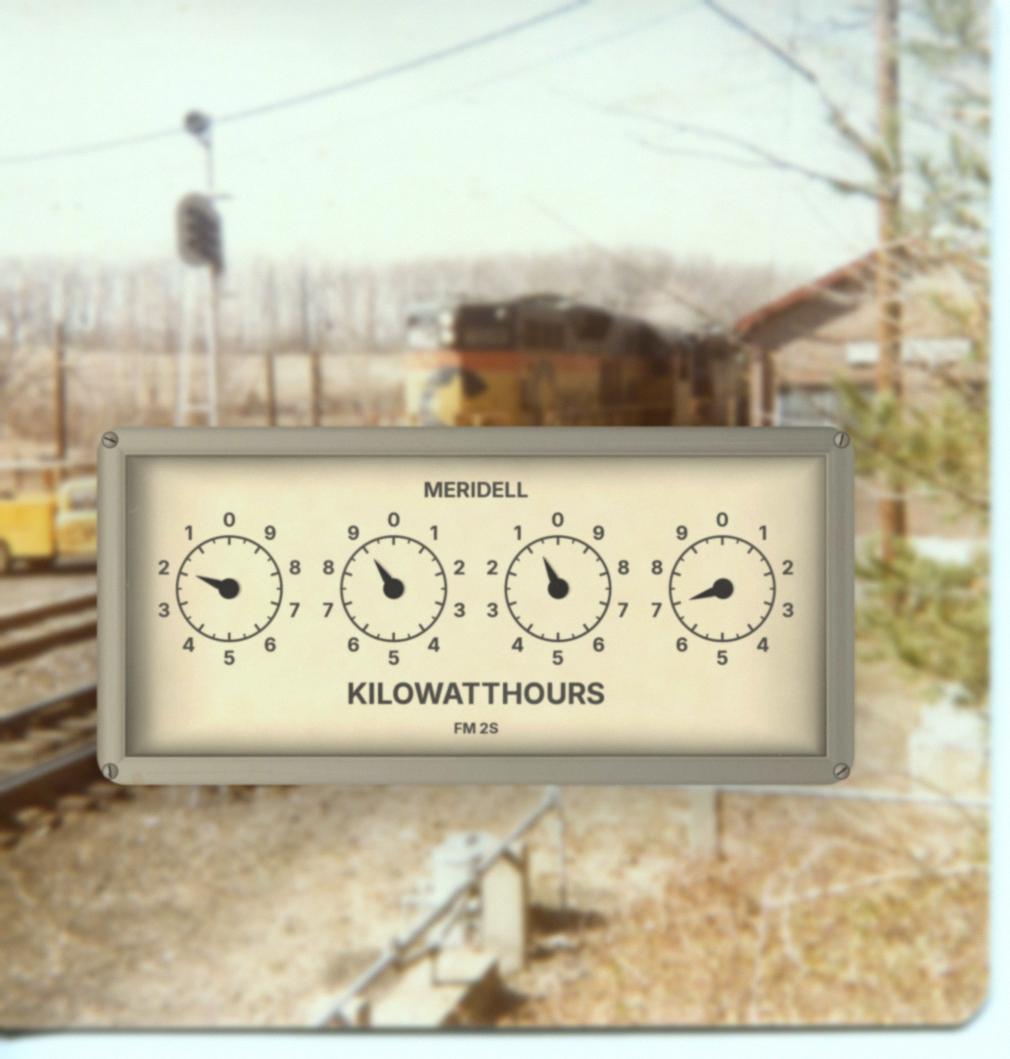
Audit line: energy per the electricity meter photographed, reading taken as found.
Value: 1907 kWh
